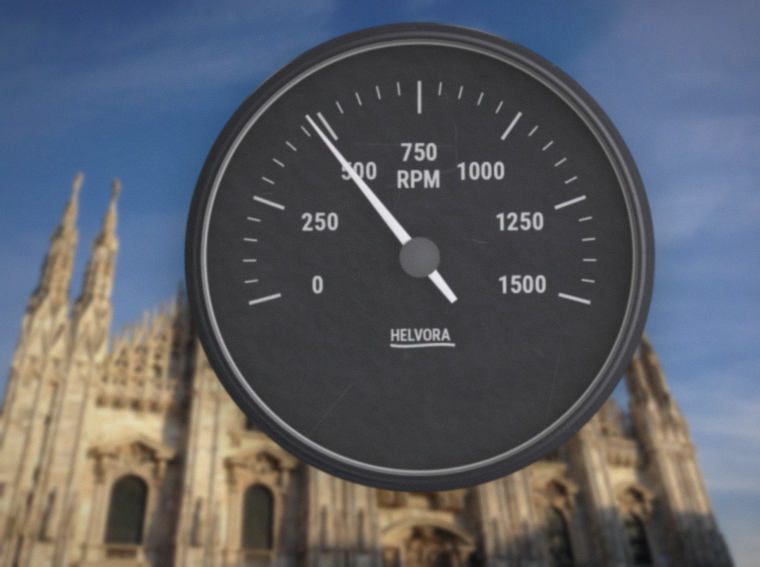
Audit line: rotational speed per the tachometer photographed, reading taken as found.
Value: 475 rpm
